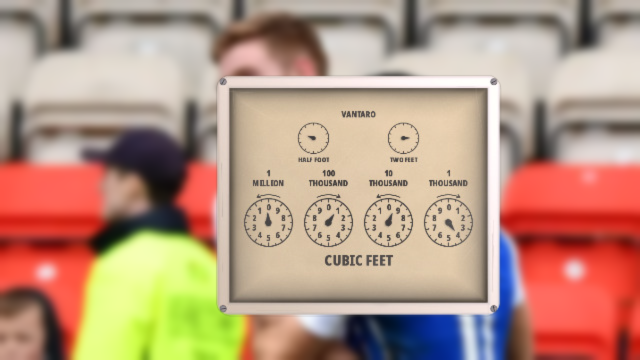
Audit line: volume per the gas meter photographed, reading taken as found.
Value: 9400 ft³
